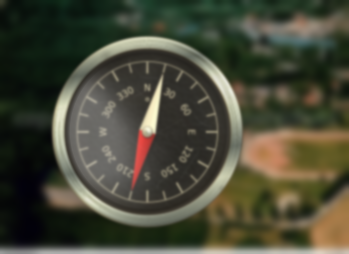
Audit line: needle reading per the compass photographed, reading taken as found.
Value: 195 °
